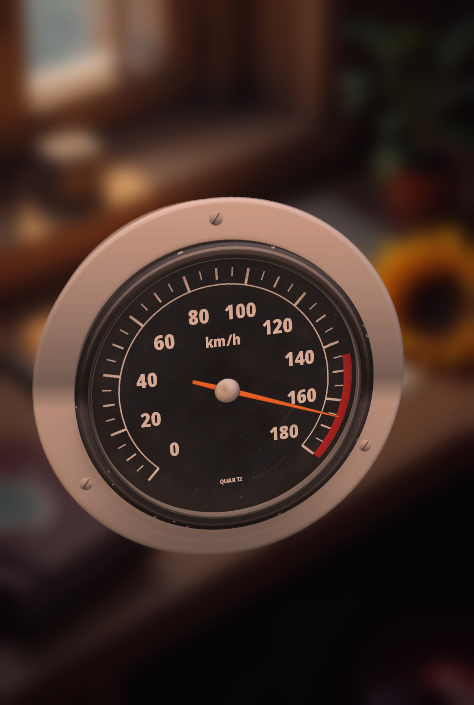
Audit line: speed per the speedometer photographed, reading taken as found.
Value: 165 km/h
